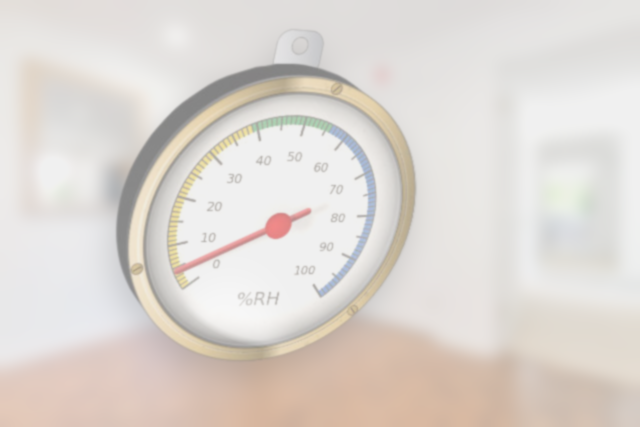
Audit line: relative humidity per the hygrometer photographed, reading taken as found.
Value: 5 %
